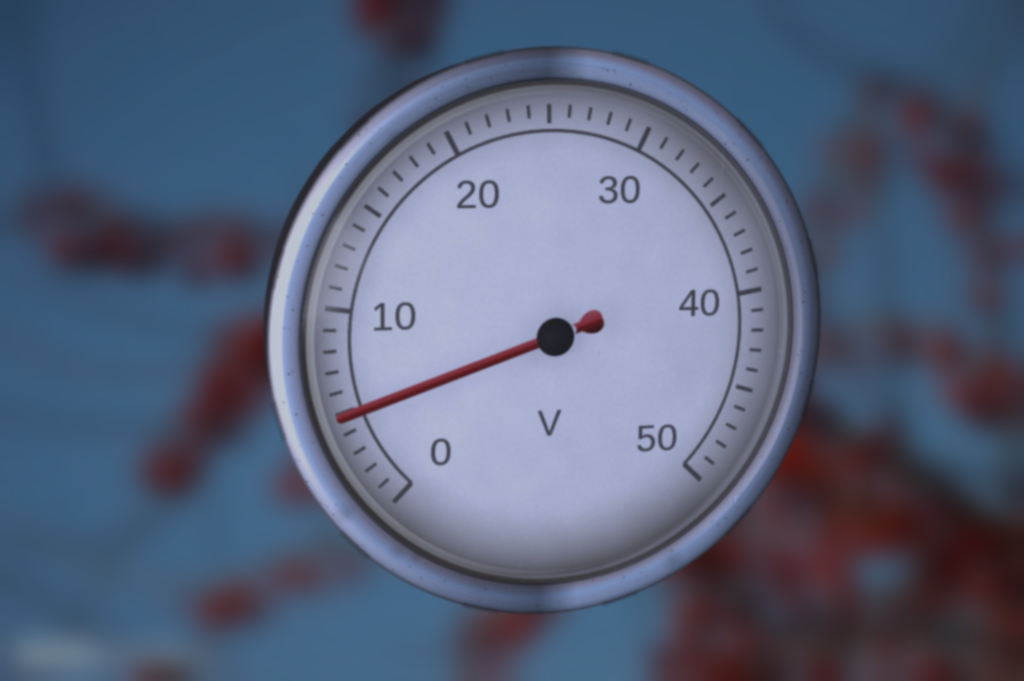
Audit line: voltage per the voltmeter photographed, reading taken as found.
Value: 5 V
